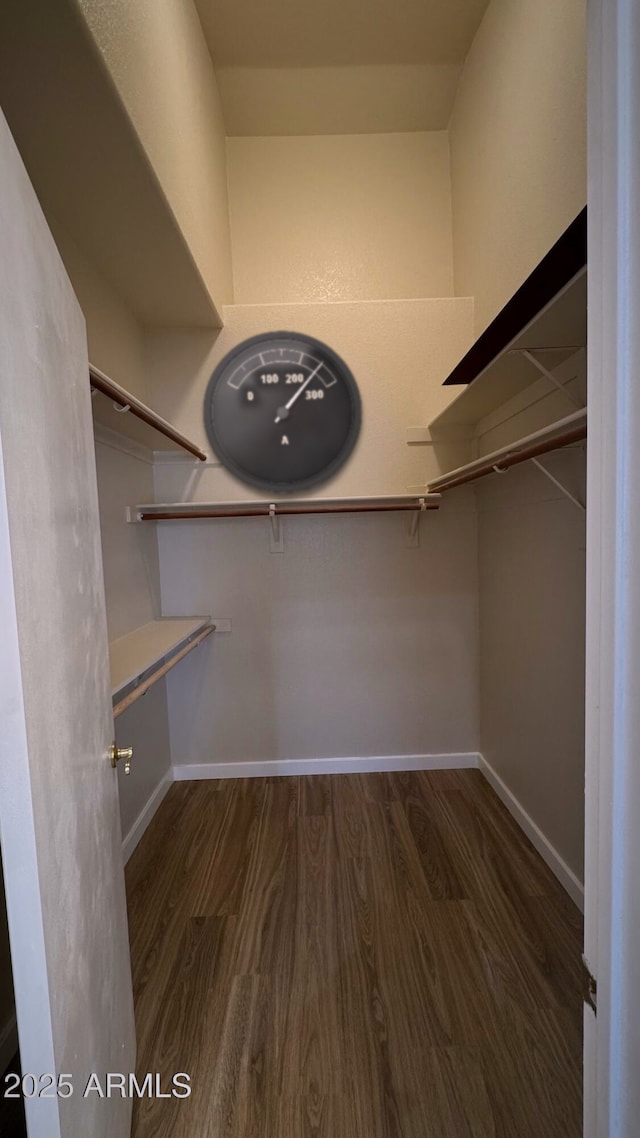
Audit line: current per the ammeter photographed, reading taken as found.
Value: 250 A
